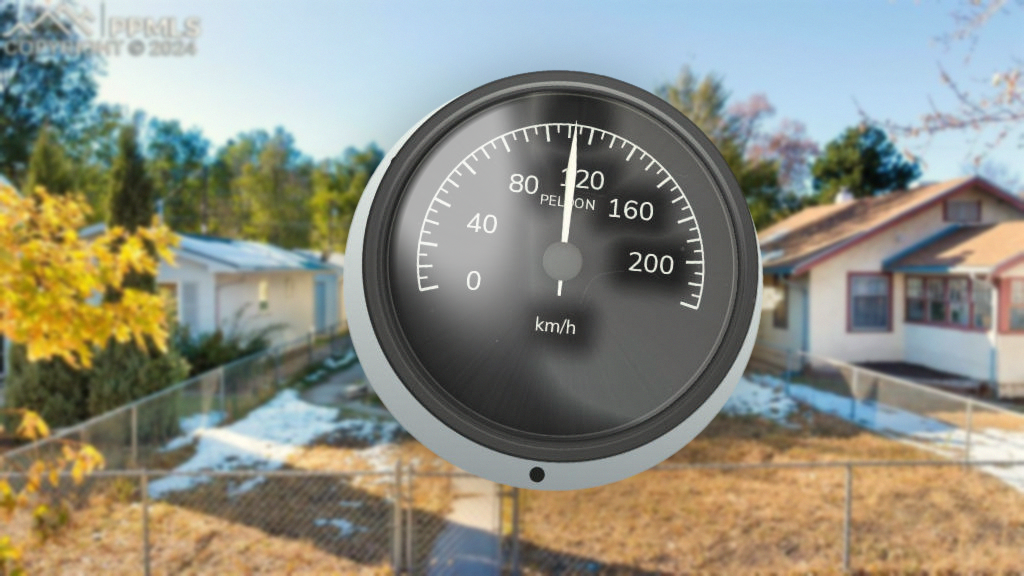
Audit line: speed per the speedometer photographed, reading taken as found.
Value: 112.5 km/h
